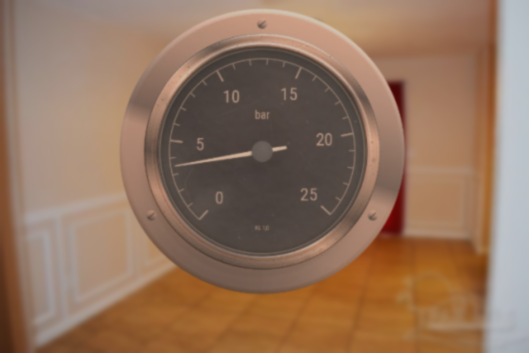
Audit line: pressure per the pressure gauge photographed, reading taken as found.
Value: 3.5 bar
